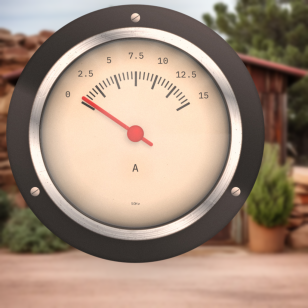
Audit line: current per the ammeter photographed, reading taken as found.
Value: 0.5 A
